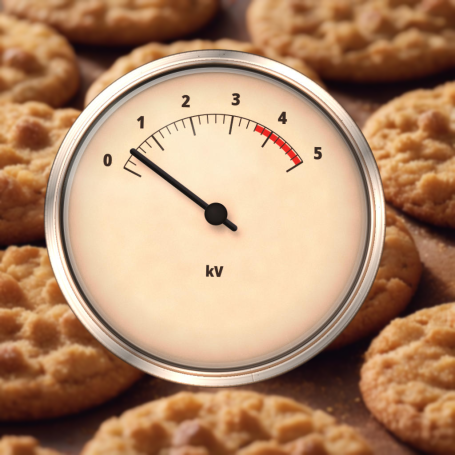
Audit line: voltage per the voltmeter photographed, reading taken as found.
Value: 0.4 kV
